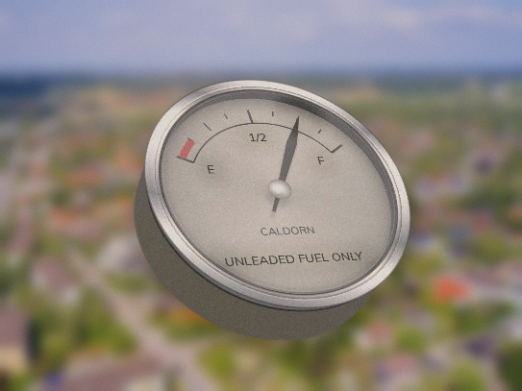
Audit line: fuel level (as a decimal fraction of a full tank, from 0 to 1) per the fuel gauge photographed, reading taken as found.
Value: 0.75
